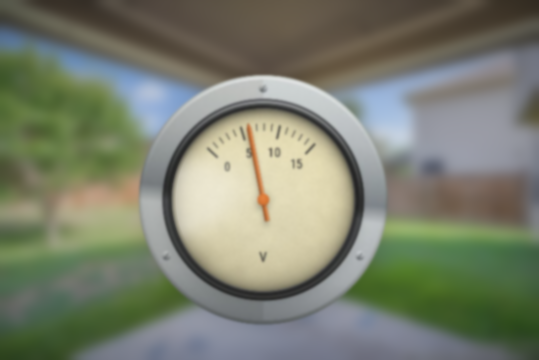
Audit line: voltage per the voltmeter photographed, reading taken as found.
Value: 6 V
